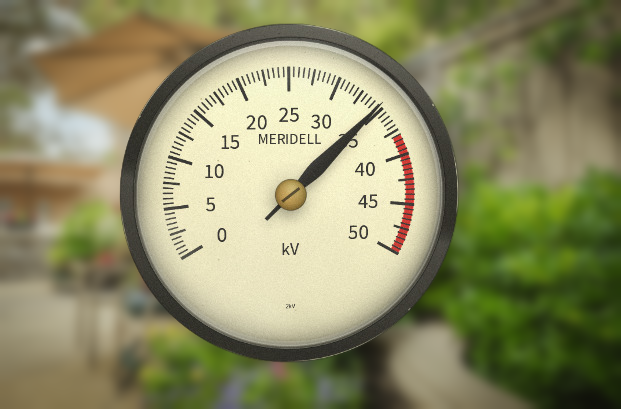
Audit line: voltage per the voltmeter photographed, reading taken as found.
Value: 34.5 kV
